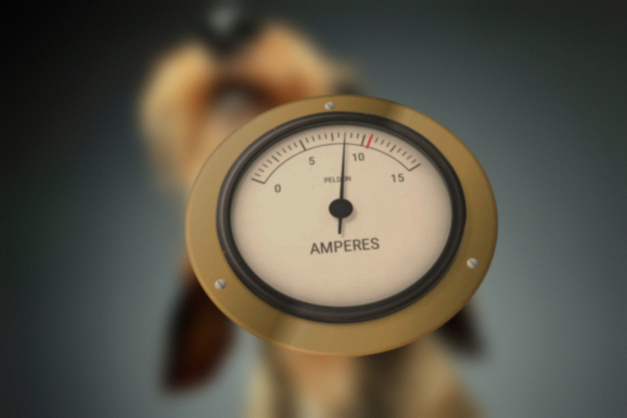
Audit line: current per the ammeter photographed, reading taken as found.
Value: 8.5 A
